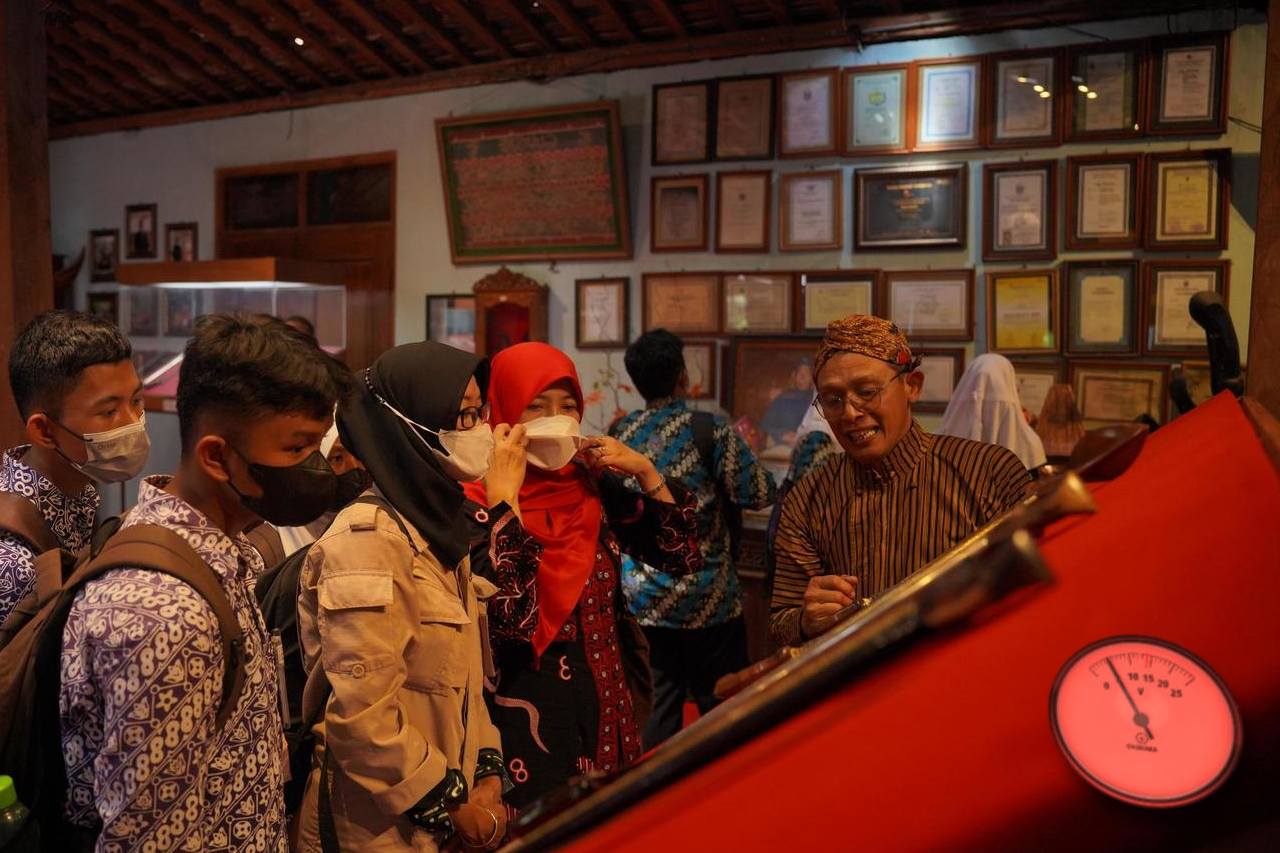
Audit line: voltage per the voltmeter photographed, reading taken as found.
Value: 5 V
